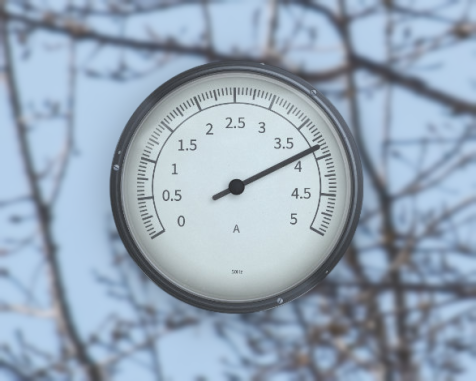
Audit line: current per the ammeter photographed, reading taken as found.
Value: 3.85 A
